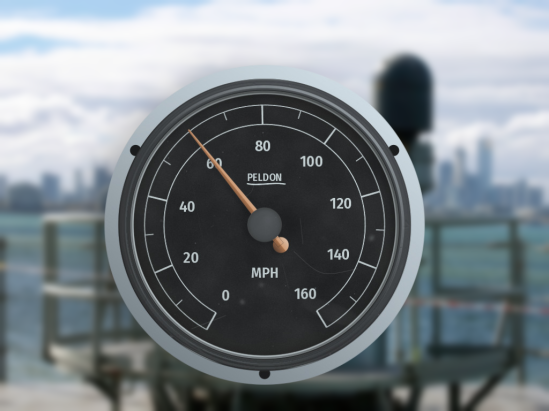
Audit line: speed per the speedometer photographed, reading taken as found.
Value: 60 mph
